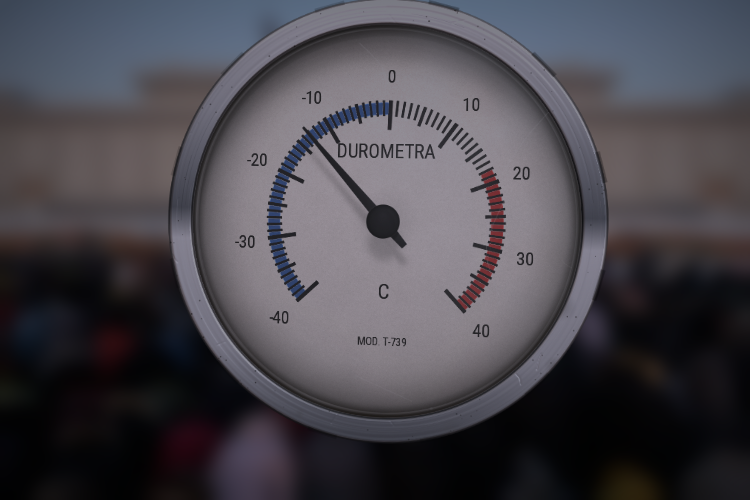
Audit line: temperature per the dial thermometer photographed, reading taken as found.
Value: -13 °C
